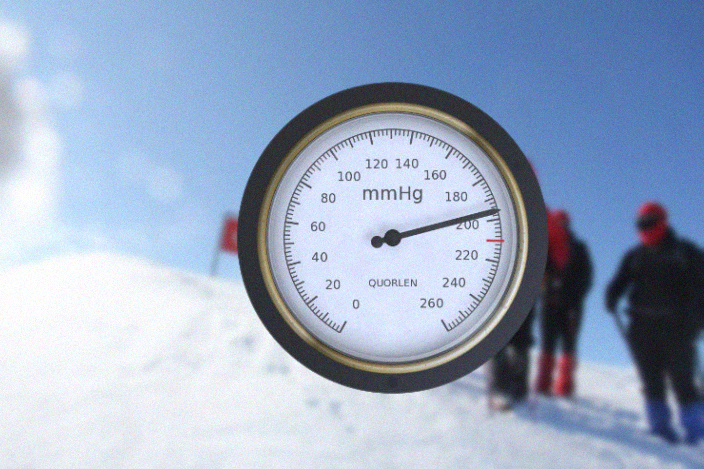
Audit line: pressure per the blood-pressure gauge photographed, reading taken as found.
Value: 196 mmHg
